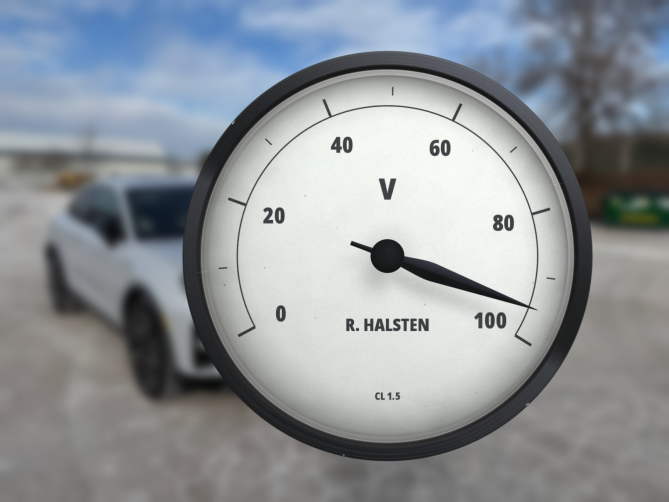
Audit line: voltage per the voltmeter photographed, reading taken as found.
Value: 95 V
